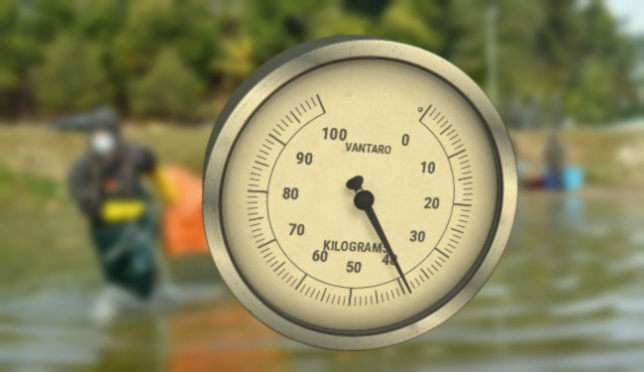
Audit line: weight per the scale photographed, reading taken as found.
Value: 39 kg
